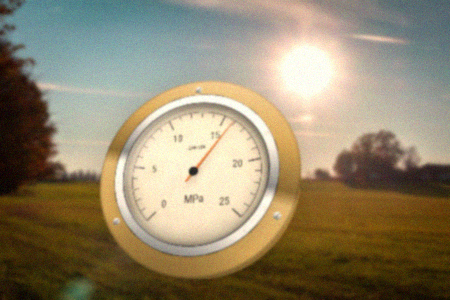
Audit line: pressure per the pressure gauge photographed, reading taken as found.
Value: 16 MPa
